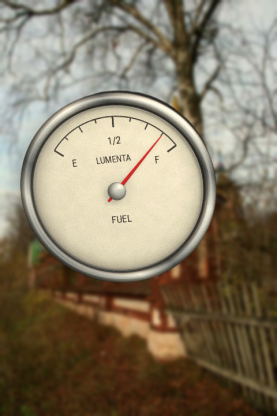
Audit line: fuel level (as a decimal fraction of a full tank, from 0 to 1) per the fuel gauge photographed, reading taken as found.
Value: 0.875
